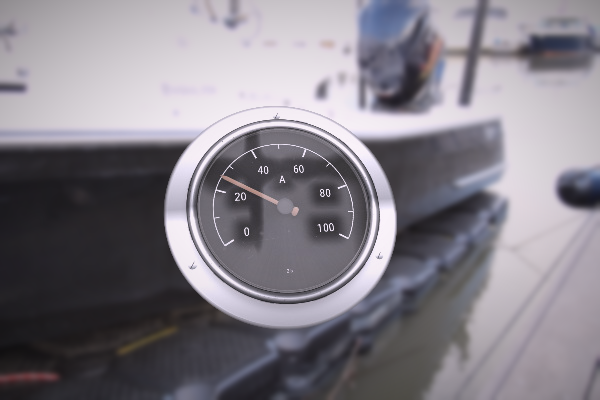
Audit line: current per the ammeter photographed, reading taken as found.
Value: 25 A
